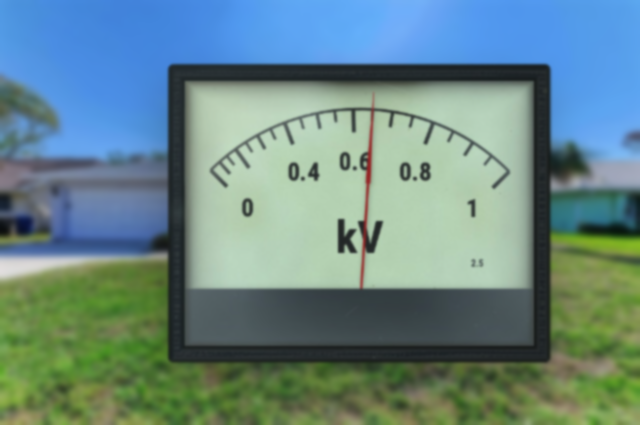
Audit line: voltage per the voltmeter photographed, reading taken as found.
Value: 0.65 kV
